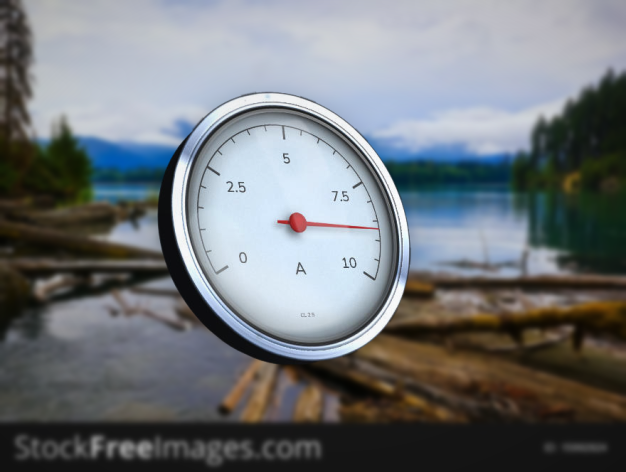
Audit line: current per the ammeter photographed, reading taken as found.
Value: 8.75 A
